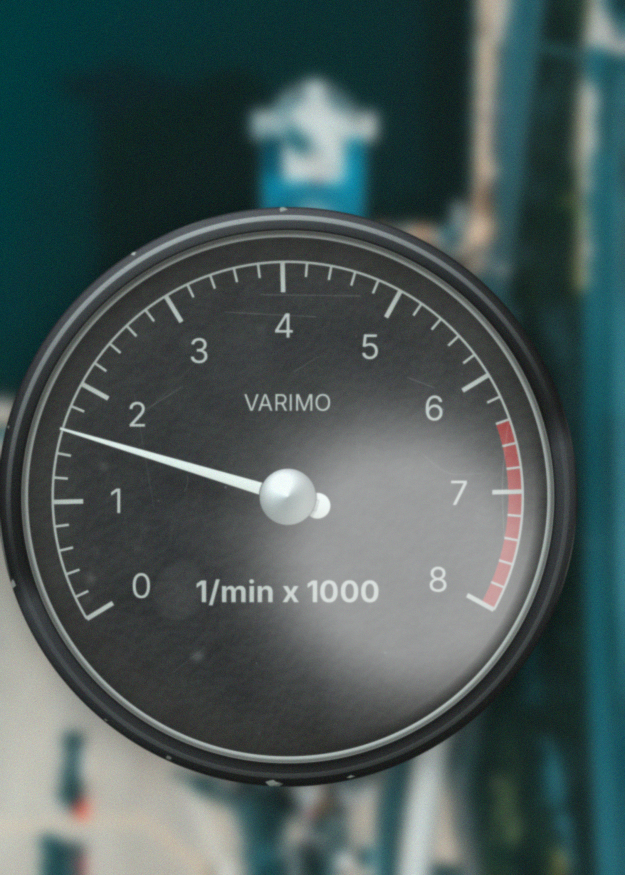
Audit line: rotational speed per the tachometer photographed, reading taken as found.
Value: 1600 rpm
